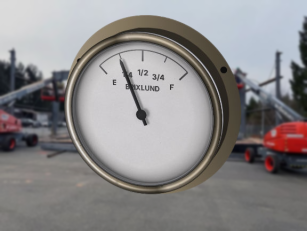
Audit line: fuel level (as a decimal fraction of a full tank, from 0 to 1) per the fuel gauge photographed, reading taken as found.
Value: 0.25
